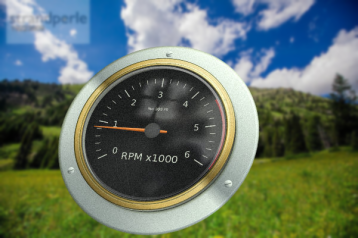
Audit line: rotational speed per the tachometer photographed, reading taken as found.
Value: 800 rpm
